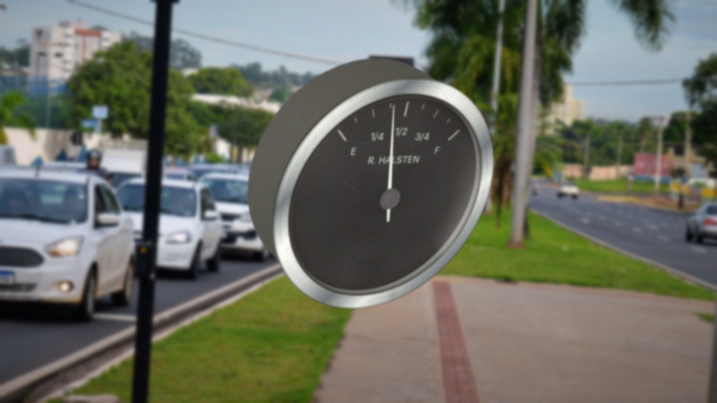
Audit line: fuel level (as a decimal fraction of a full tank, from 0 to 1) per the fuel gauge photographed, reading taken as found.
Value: 0.375
